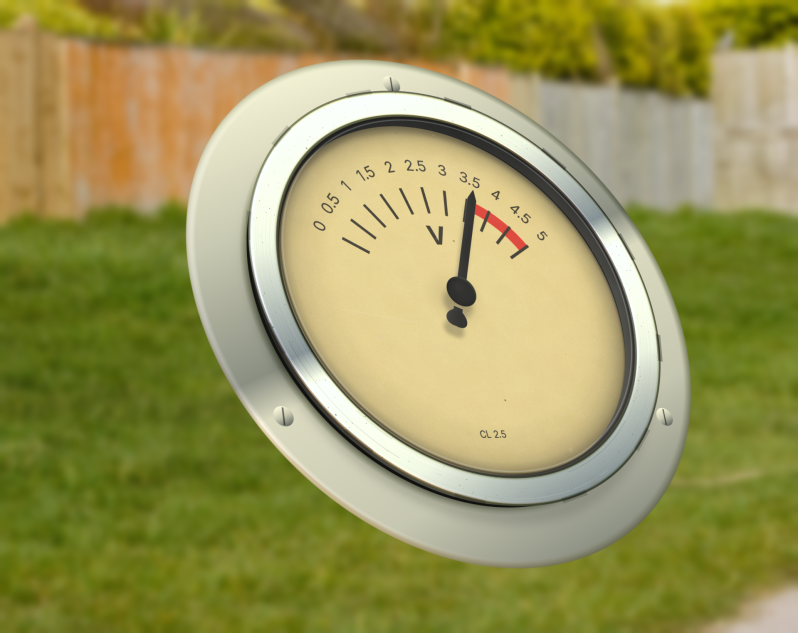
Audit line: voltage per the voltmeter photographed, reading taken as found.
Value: 3.5 V
